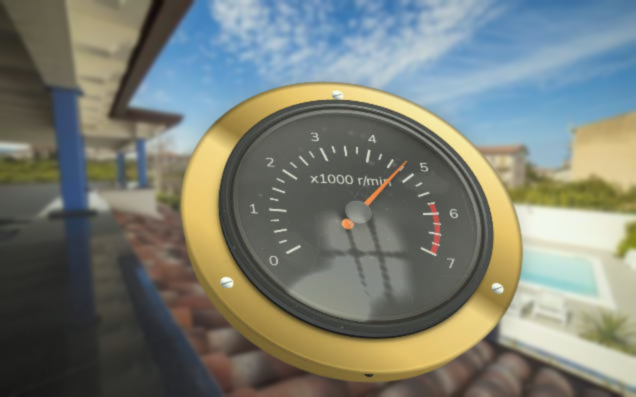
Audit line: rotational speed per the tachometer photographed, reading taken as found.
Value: 4750 rpm
